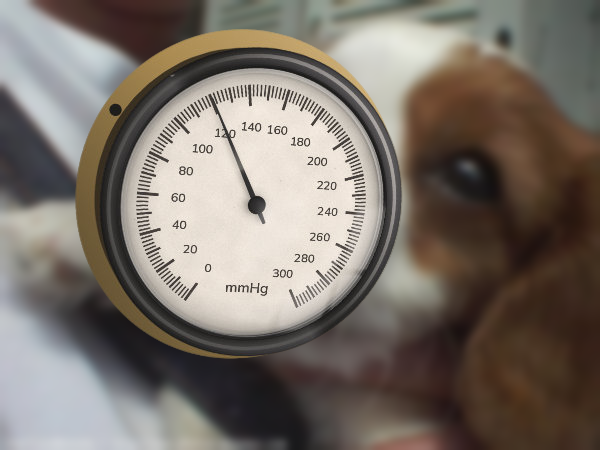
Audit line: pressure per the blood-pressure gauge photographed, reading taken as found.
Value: 120 mmHg
